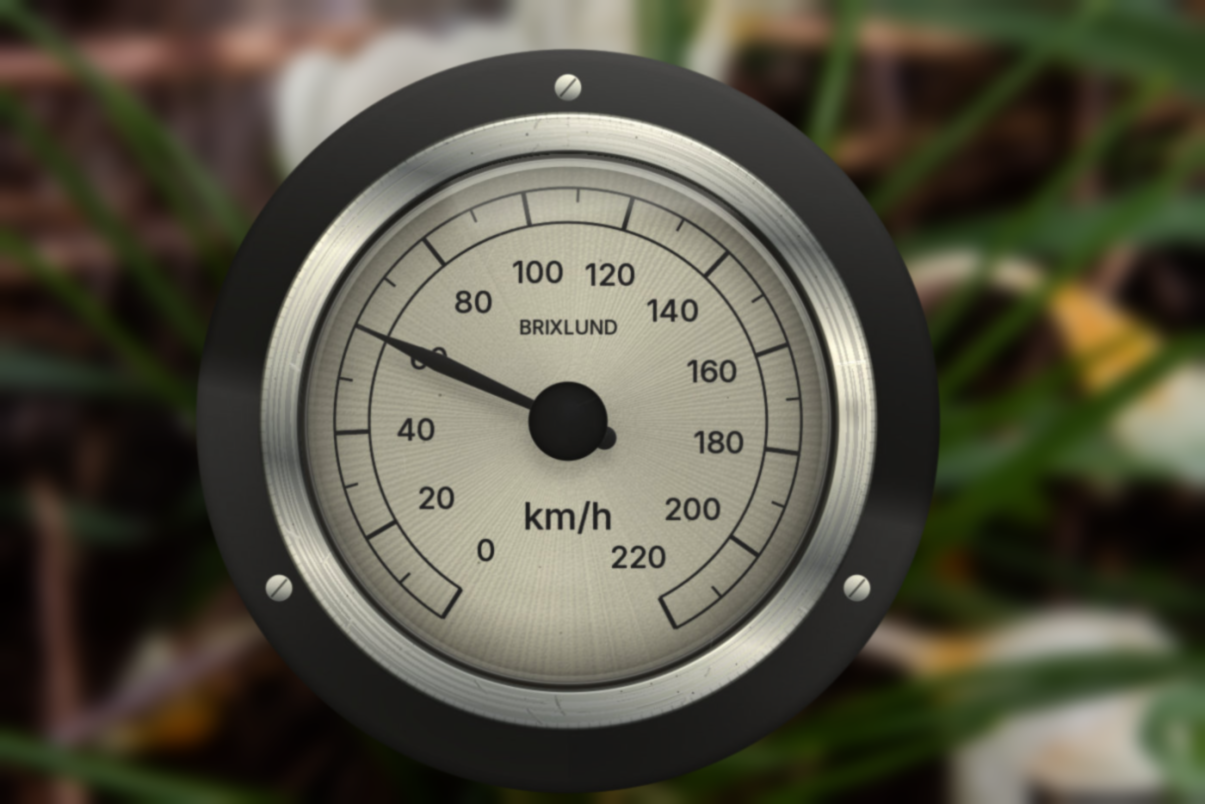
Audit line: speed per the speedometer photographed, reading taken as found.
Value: 60 km/h
